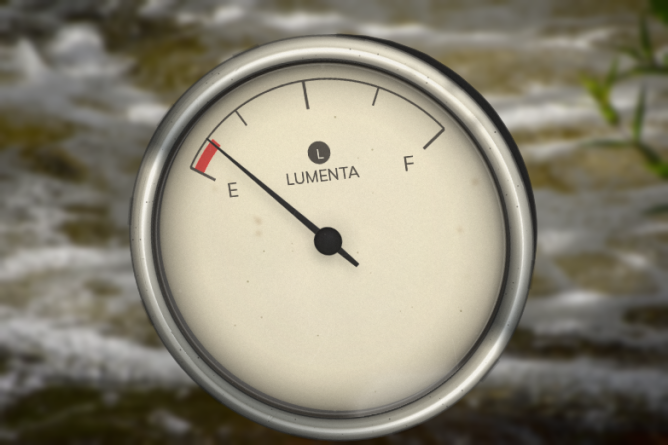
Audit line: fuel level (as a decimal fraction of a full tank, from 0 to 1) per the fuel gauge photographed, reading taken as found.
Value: 0.125
